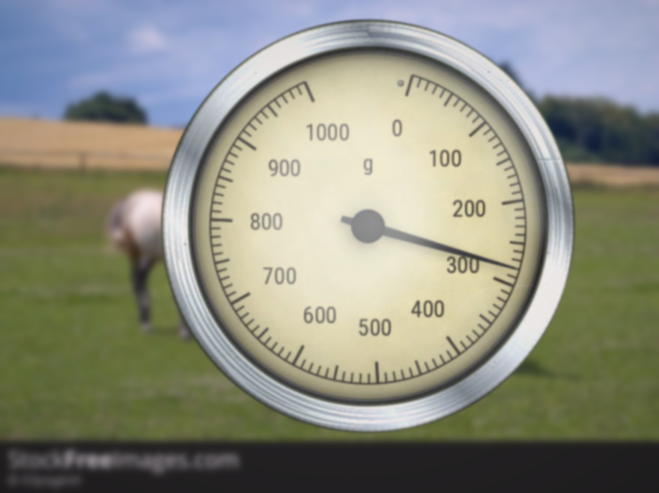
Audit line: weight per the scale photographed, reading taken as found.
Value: 280 g
